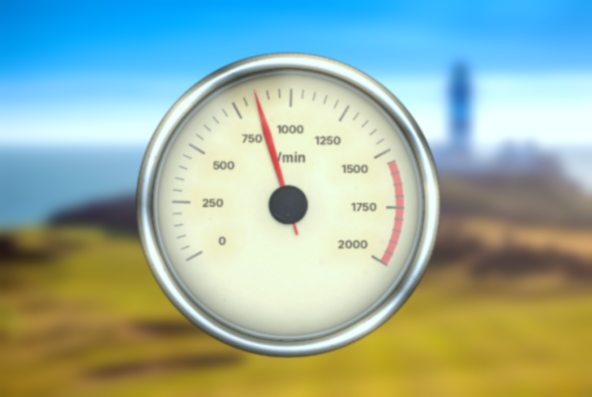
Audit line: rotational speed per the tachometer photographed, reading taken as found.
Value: 850 rpm
